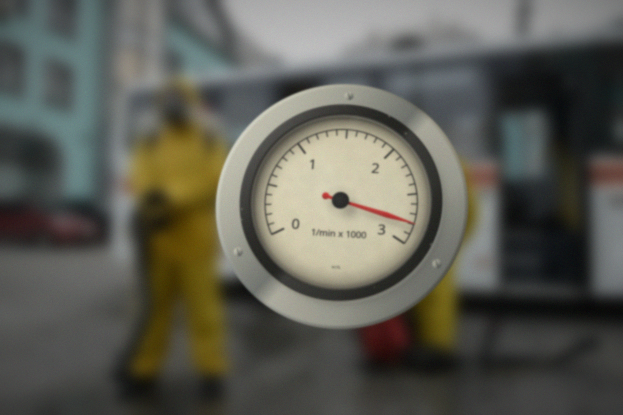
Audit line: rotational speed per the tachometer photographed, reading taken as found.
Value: 2800 rpm
